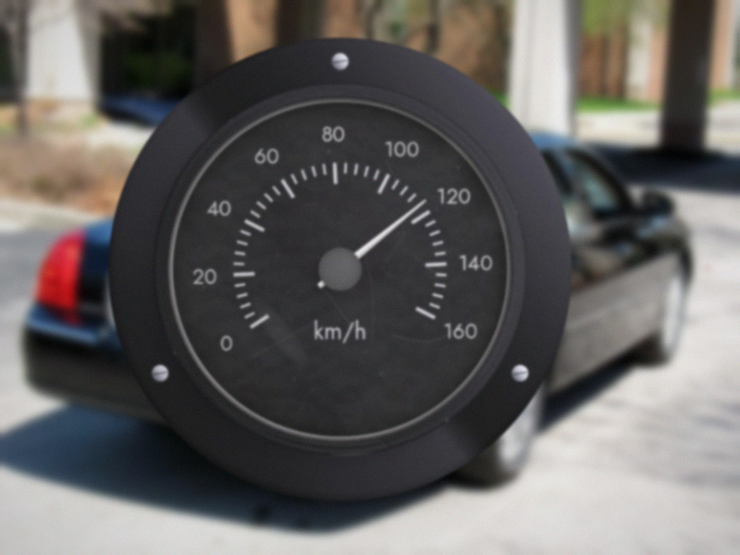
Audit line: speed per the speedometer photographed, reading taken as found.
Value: 116 km/h
